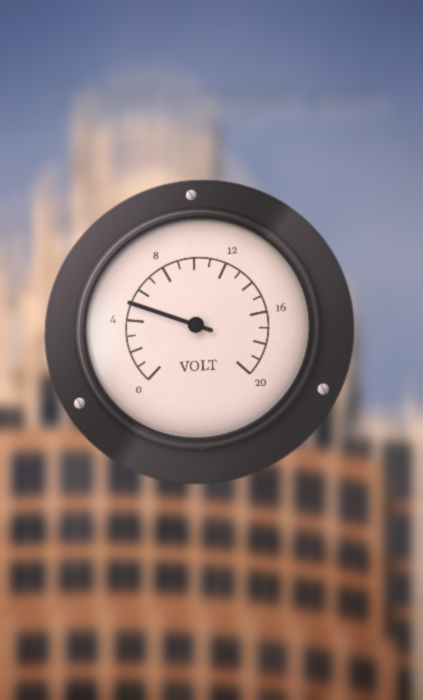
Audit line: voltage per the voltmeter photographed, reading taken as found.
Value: 5 V
